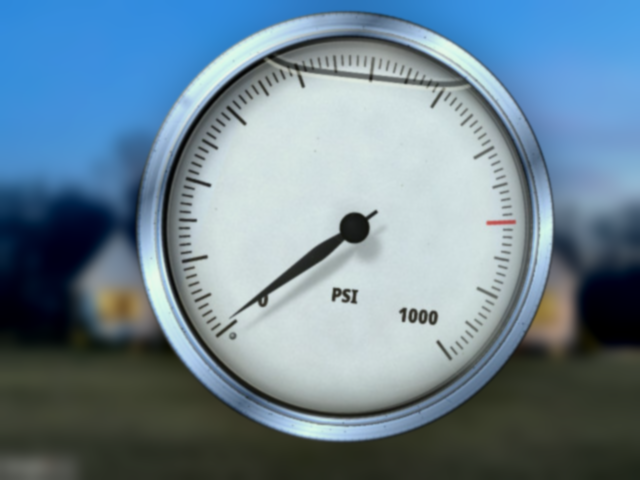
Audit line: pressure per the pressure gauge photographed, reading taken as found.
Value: 10 psi
